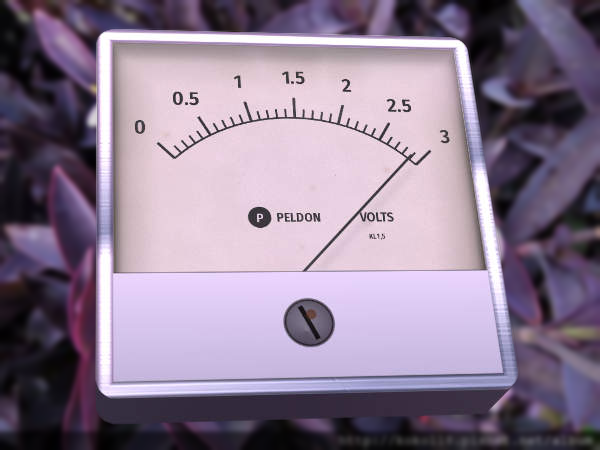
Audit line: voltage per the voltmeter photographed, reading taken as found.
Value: 2.9 V
